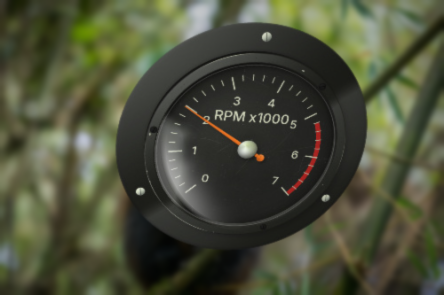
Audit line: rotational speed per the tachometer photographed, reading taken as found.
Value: 2000 rpm
